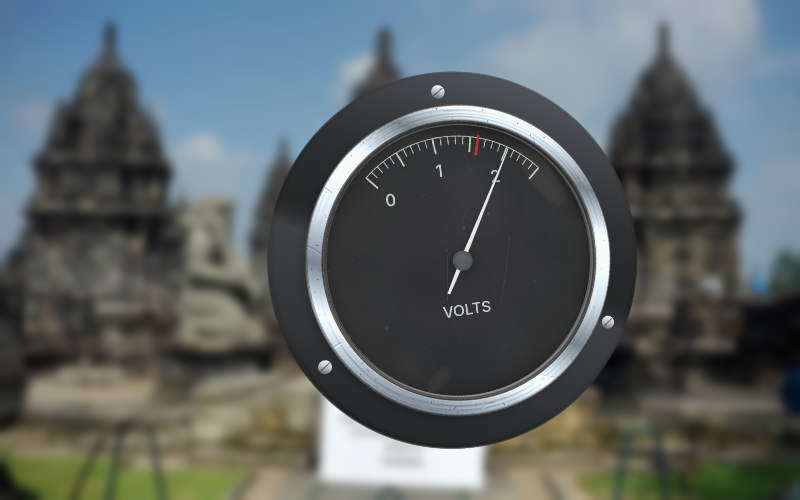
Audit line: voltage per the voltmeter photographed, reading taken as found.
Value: 2 V
